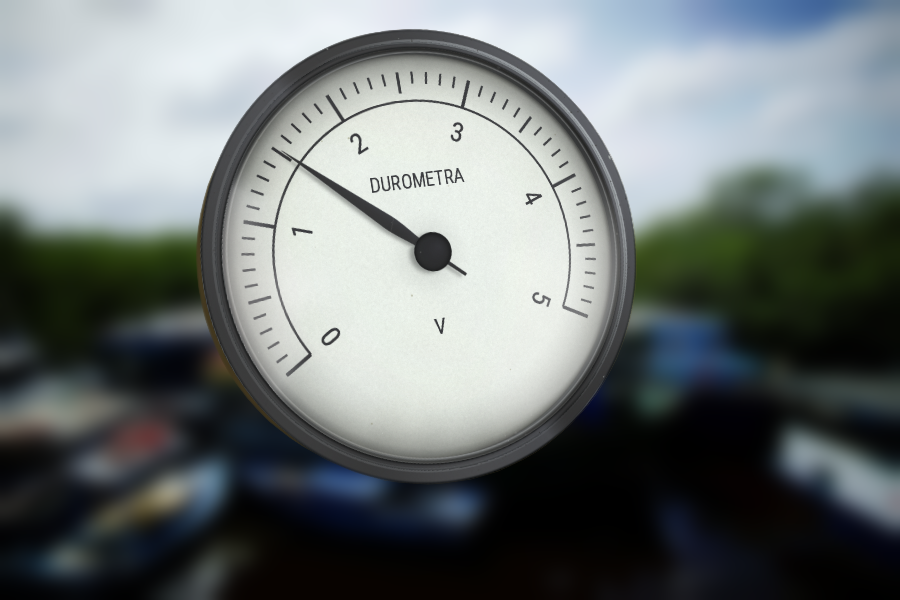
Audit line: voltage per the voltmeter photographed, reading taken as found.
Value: 1.5 V
